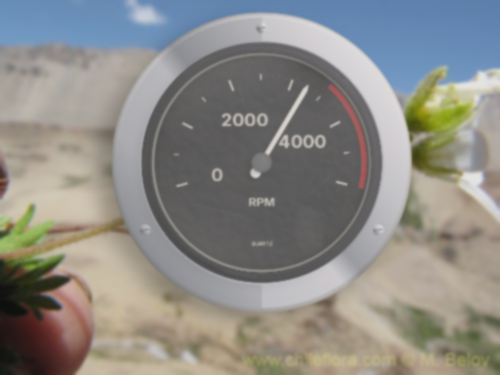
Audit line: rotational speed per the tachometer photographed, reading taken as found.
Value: 3250 rpm
